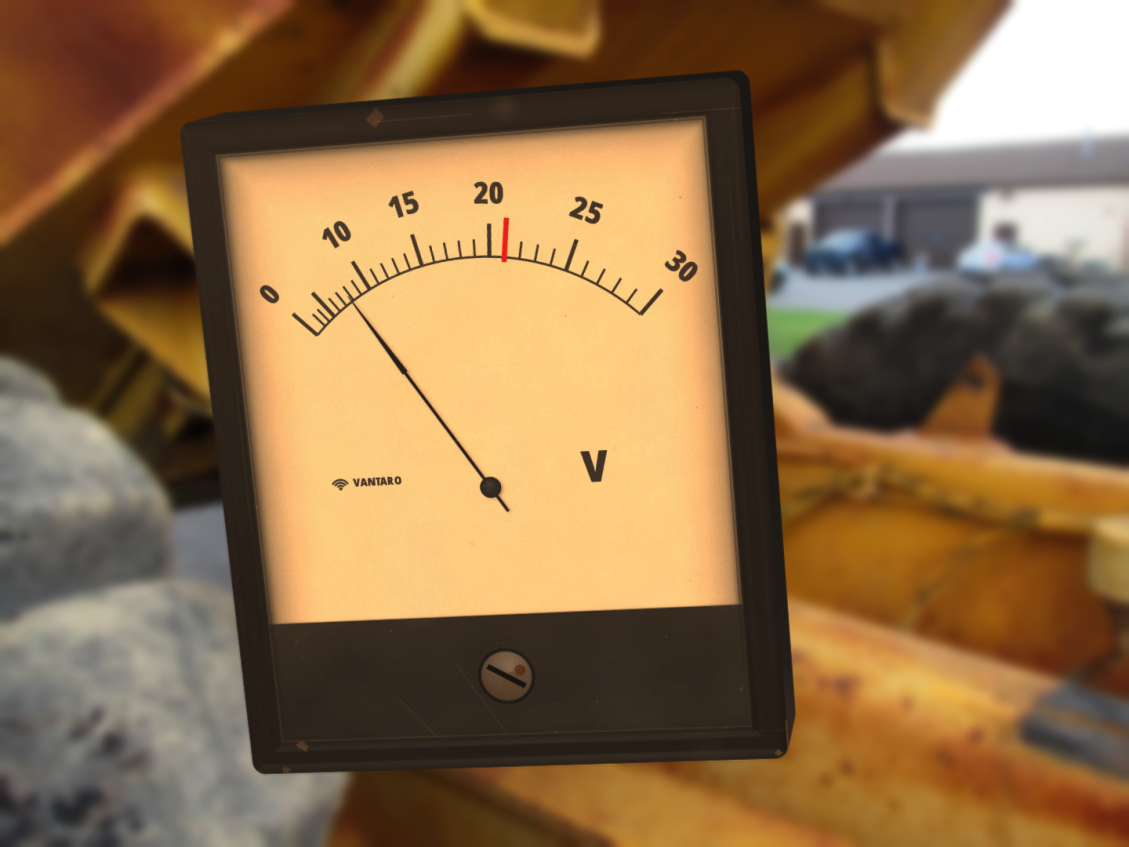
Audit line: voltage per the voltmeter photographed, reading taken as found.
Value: 8 V
